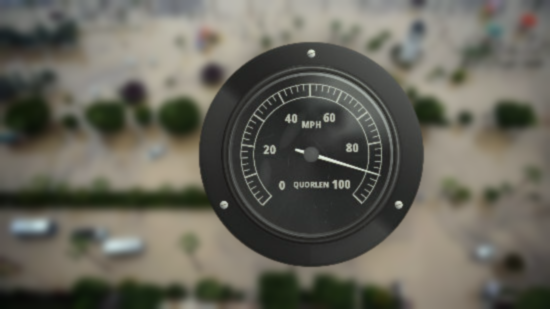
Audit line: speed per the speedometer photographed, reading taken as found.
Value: 90 mph
